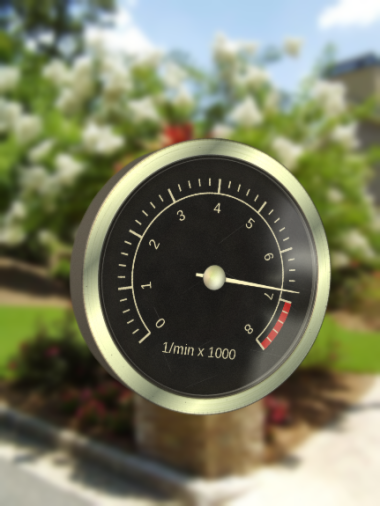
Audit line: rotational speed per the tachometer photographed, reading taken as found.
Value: 6800 rpm
